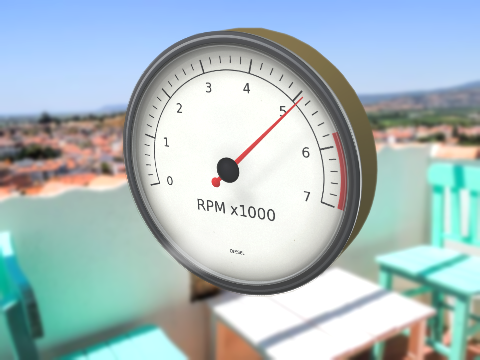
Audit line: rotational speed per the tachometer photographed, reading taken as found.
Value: 5100 rpm
